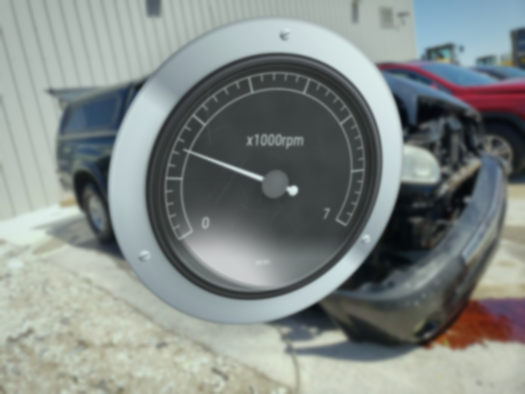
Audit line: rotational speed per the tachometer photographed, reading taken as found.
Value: 1500 rpm
